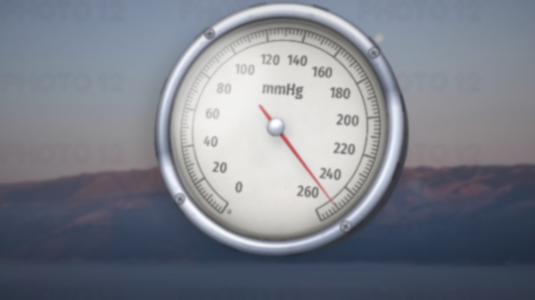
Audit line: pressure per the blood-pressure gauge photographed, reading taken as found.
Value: 250 mmHg
